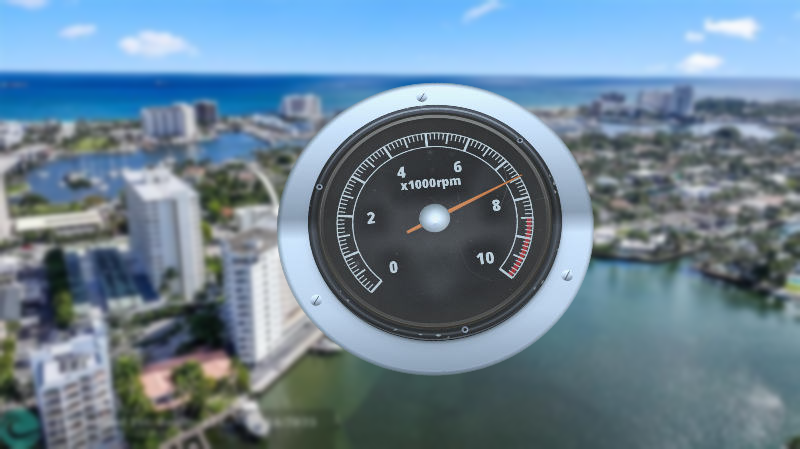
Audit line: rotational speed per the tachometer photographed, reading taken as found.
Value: 7500 rpm
